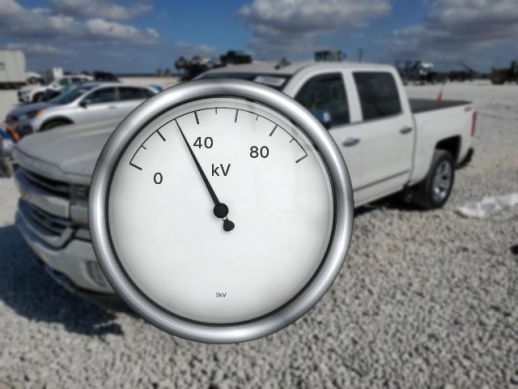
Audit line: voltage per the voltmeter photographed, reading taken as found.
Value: 30 kV
